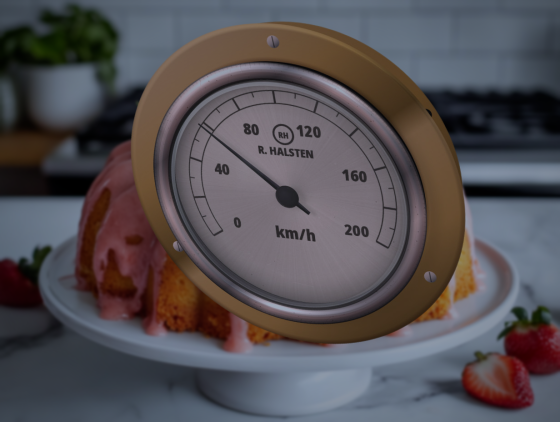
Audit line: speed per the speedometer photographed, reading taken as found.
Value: 60 km/h
